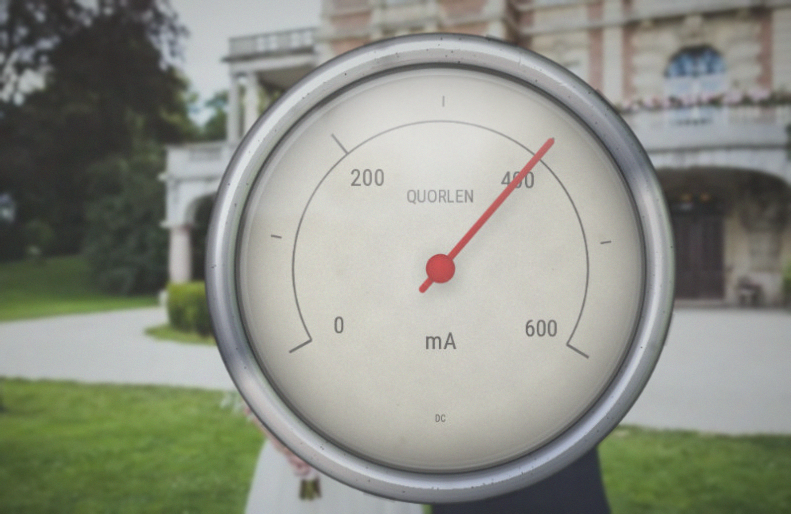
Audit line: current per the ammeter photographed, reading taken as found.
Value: 400 mA
